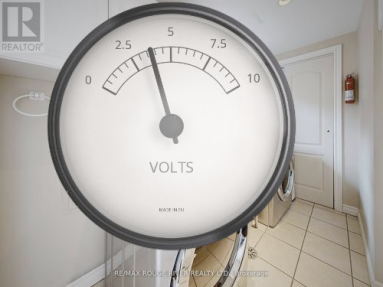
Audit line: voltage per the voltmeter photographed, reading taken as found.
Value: 3.75 V
